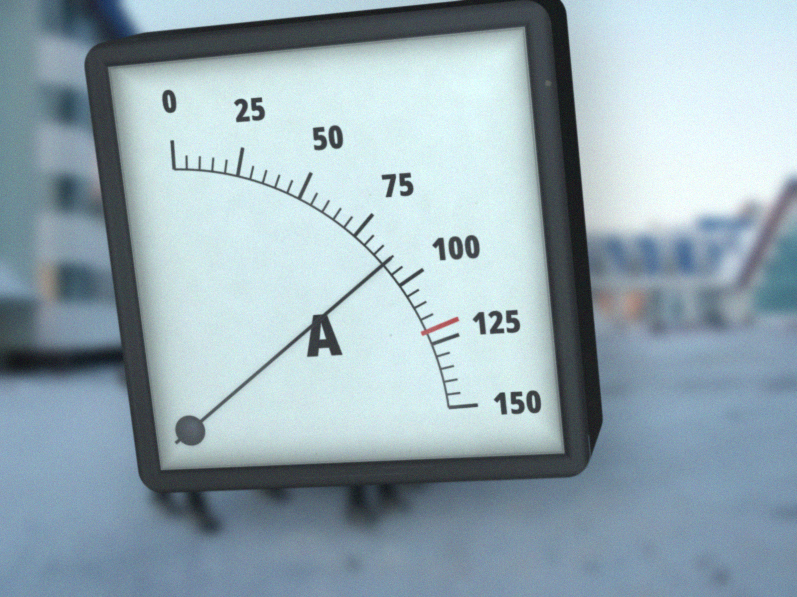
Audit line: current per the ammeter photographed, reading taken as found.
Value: 90 A
